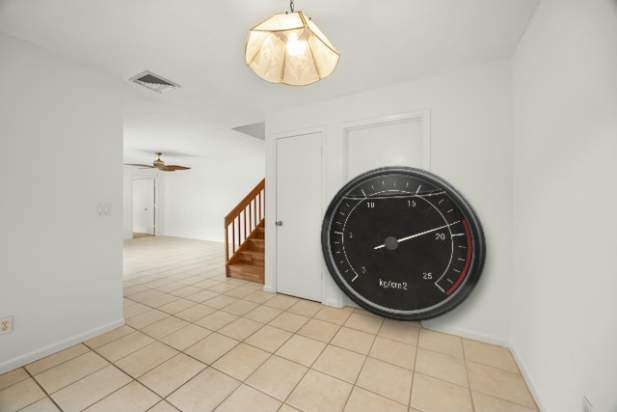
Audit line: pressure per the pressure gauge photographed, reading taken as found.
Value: 19 kg/cm²
